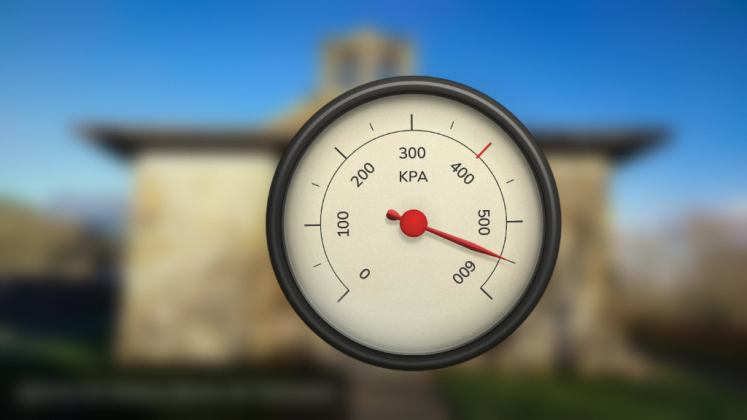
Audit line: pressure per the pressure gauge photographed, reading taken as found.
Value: 550 kPa
